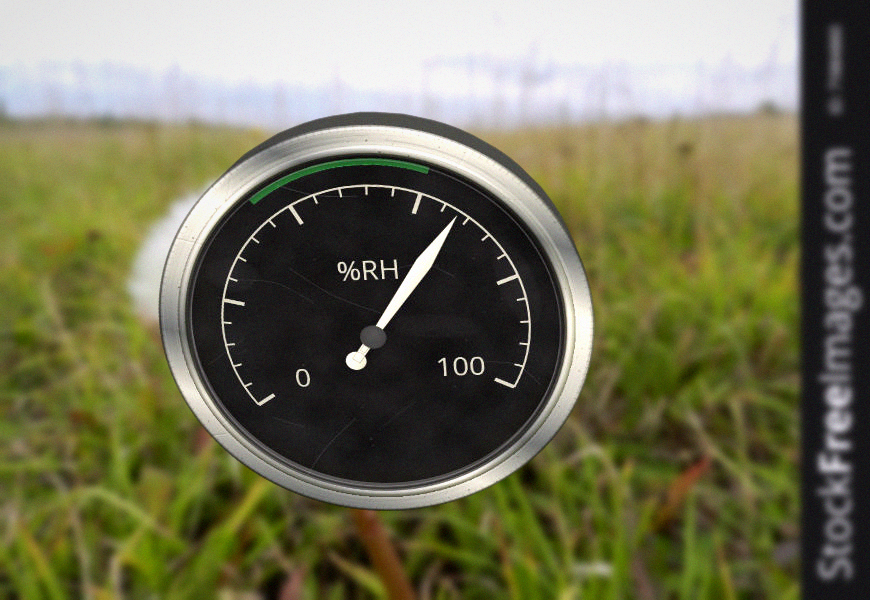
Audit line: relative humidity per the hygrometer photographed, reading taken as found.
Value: 66 %
